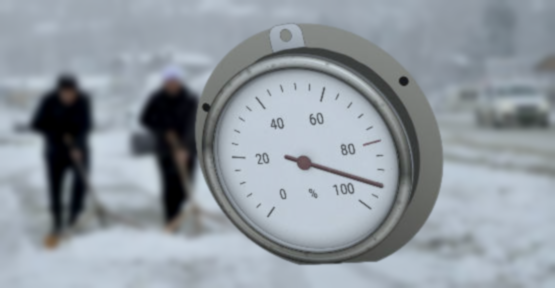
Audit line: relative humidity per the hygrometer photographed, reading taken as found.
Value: 92 %
